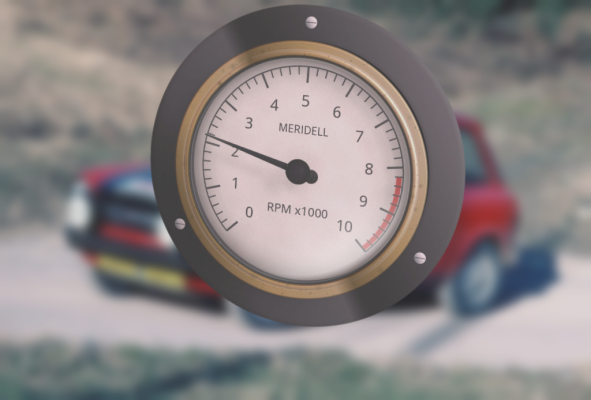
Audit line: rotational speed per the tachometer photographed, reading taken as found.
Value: 2200 rpm
